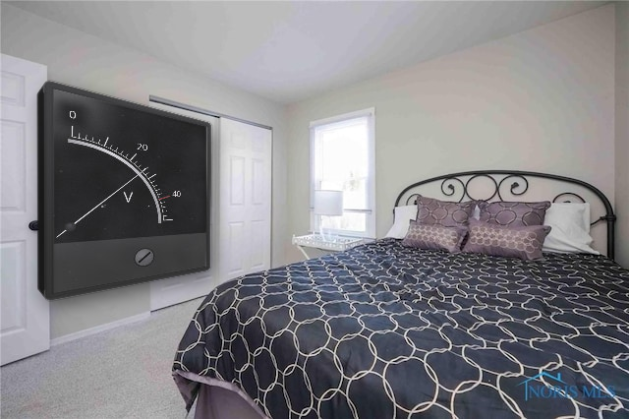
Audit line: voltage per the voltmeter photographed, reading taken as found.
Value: 26 V
